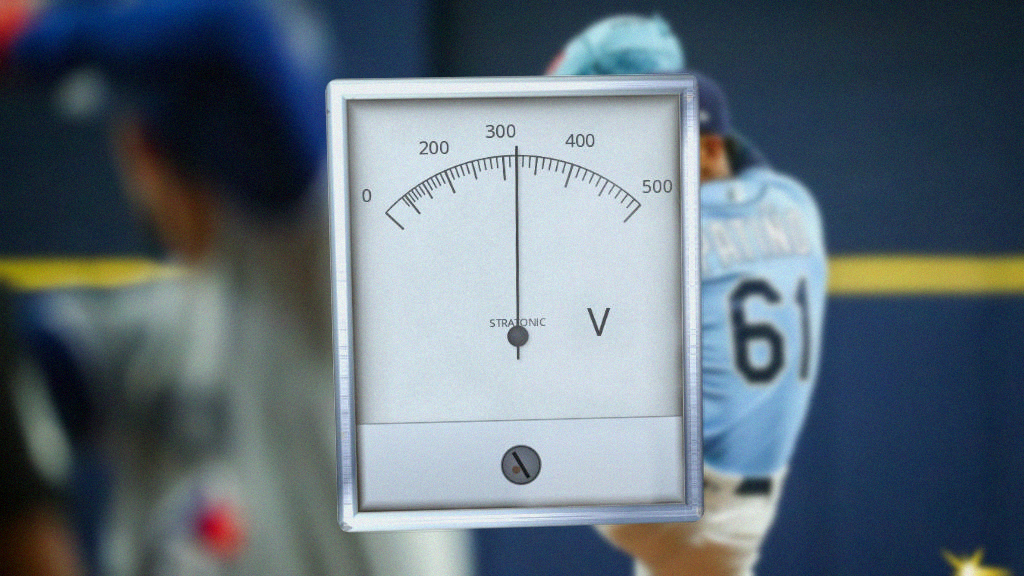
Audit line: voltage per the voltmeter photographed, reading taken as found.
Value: 320 V
